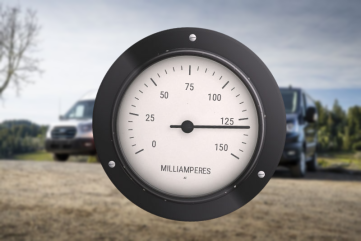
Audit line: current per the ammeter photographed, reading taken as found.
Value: 130 mA
